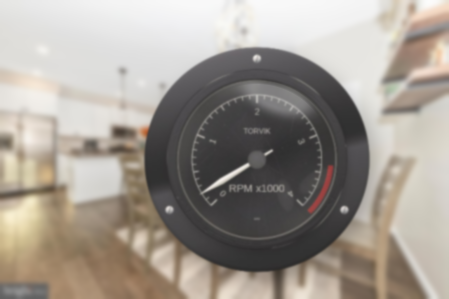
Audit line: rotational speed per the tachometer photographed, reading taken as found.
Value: 200 rpm
